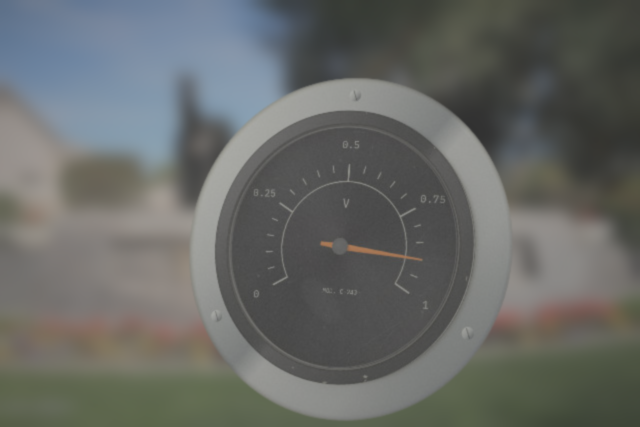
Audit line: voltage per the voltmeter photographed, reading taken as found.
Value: 0.9 V
